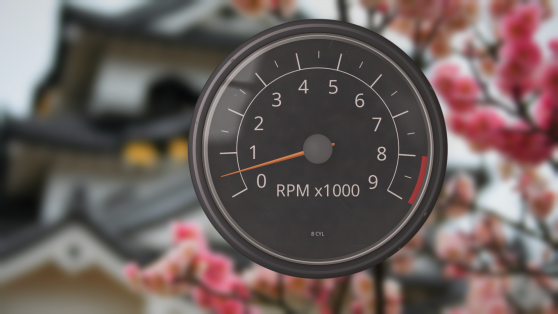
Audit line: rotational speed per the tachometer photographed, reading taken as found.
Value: 500 rpm
